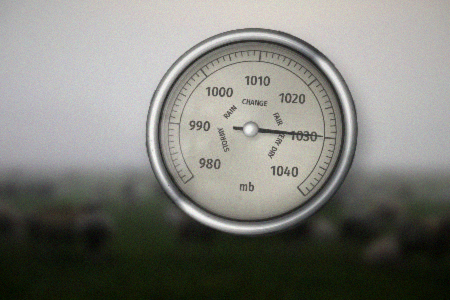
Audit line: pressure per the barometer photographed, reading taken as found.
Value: 1030 mbar
